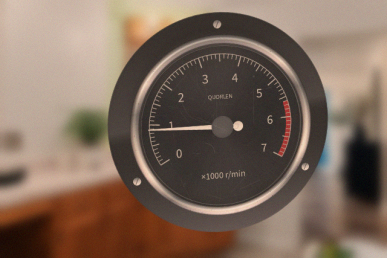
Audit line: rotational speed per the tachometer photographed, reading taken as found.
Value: 900 rpm
